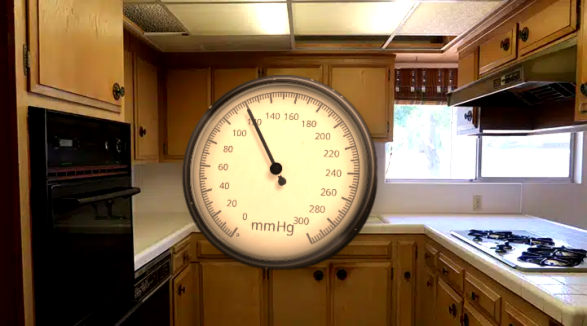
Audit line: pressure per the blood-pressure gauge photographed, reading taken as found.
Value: 120 mmHg
